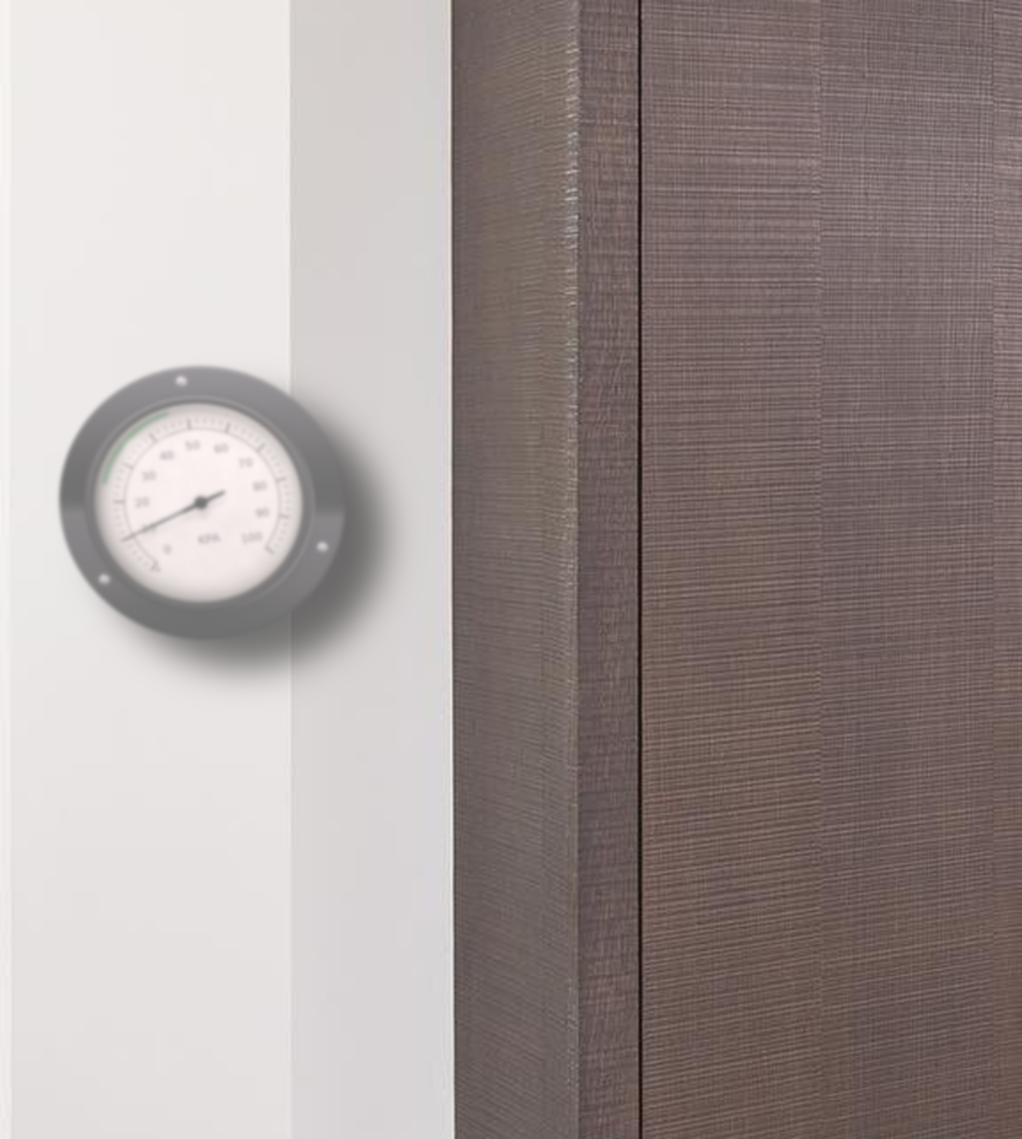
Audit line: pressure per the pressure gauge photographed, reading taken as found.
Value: 10 kPa
